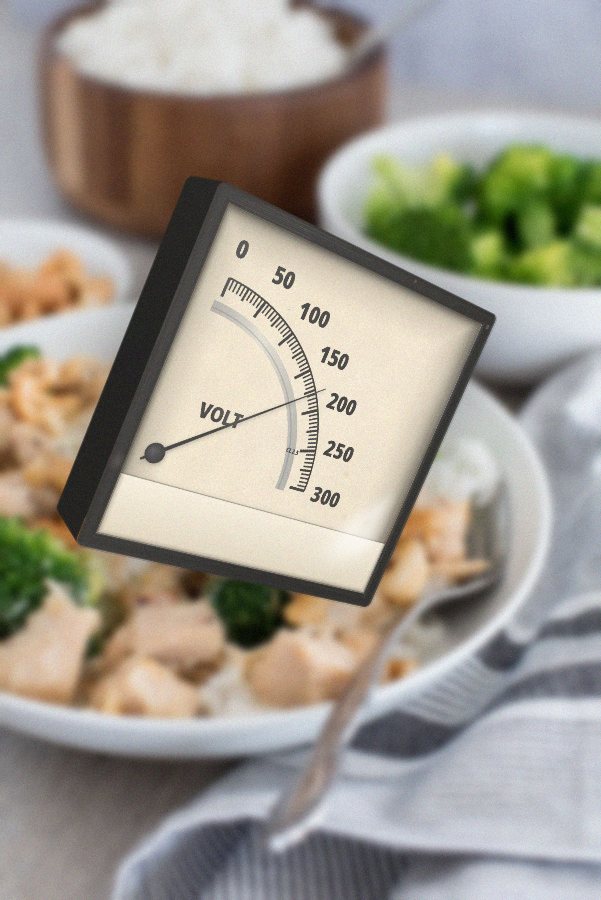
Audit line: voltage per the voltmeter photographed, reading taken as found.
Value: 175 V
